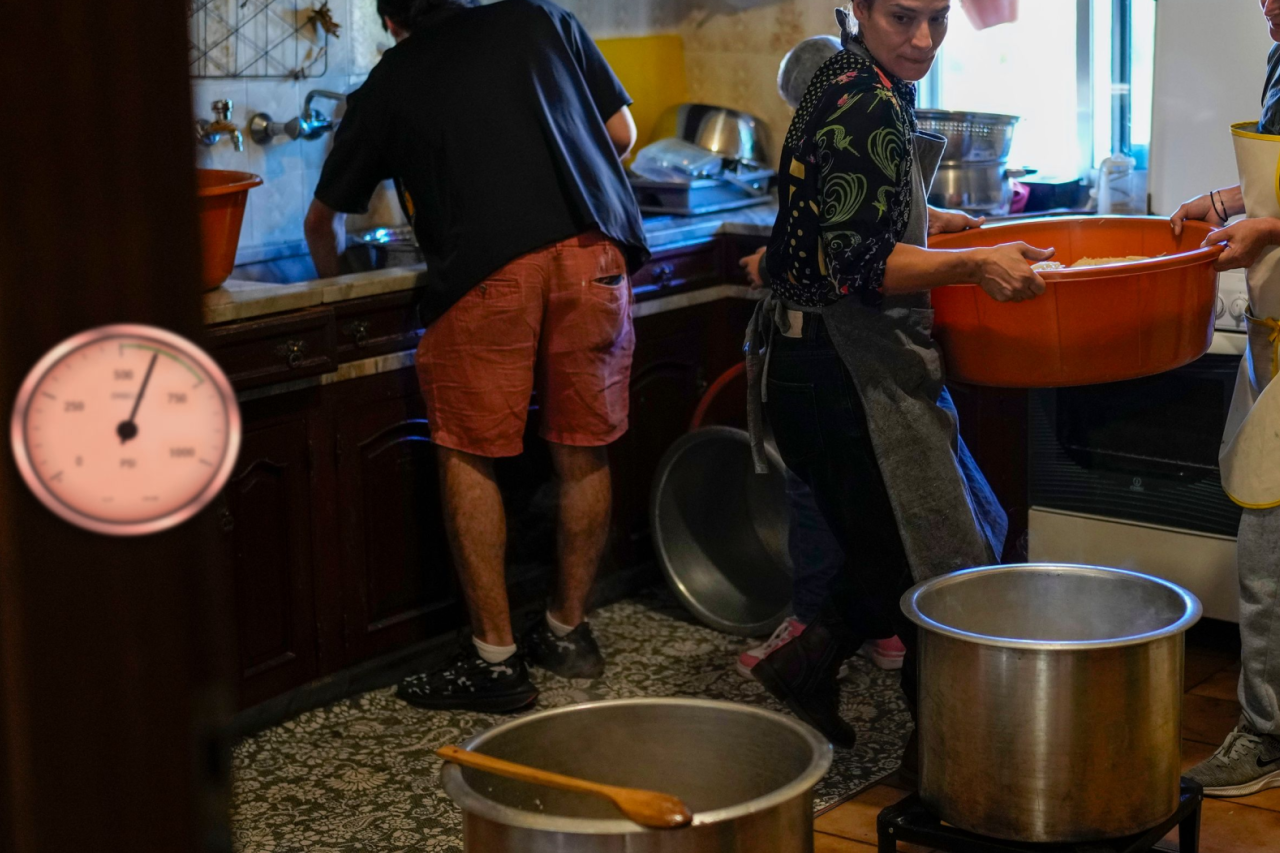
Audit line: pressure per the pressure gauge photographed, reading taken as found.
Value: 600 psi
